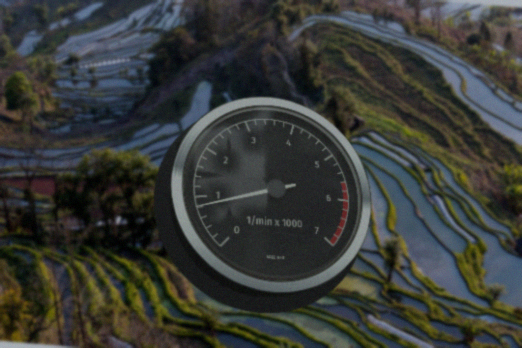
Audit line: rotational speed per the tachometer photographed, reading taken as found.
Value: 800 rpm
